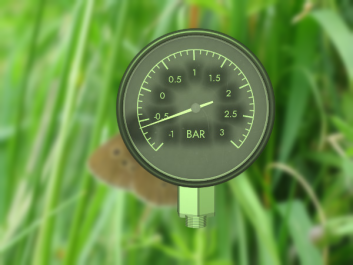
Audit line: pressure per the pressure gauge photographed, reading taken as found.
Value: -0.6 bar
